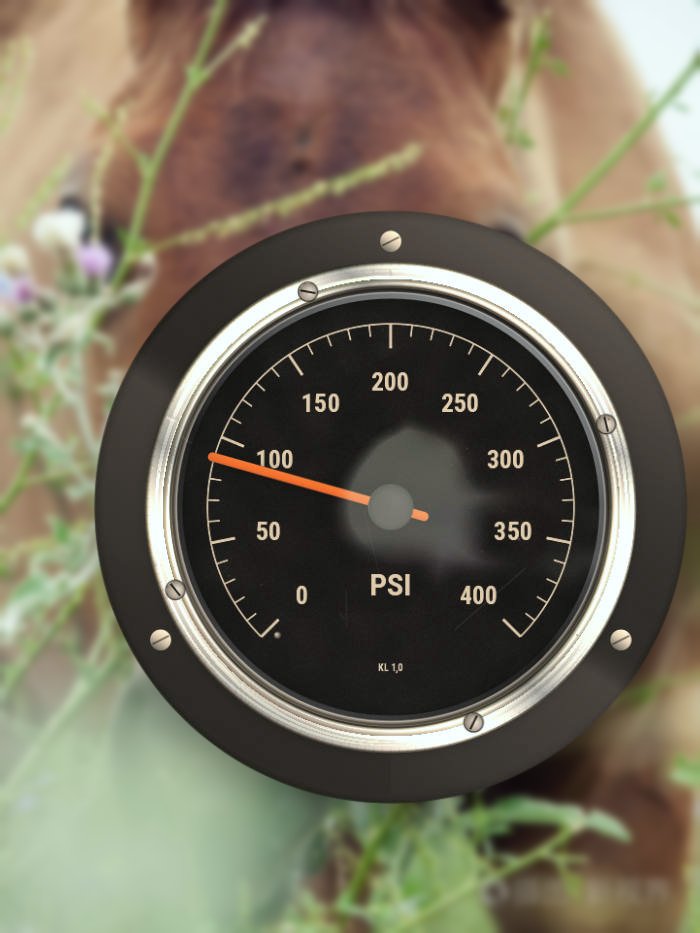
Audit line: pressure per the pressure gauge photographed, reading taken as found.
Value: 90 psi
